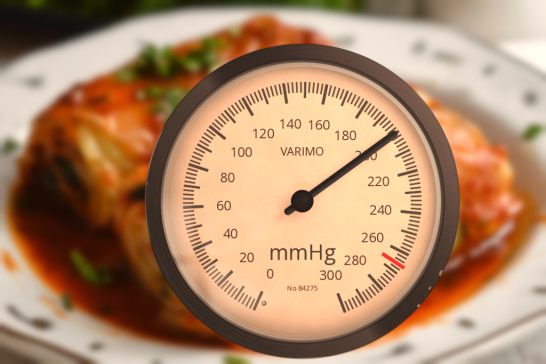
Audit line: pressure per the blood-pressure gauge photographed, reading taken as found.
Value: 200 mmHg
